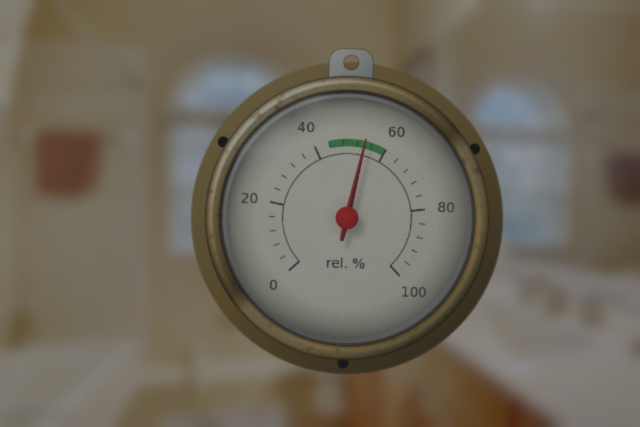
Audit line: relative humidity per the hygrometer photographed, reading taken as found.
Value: 54 %
